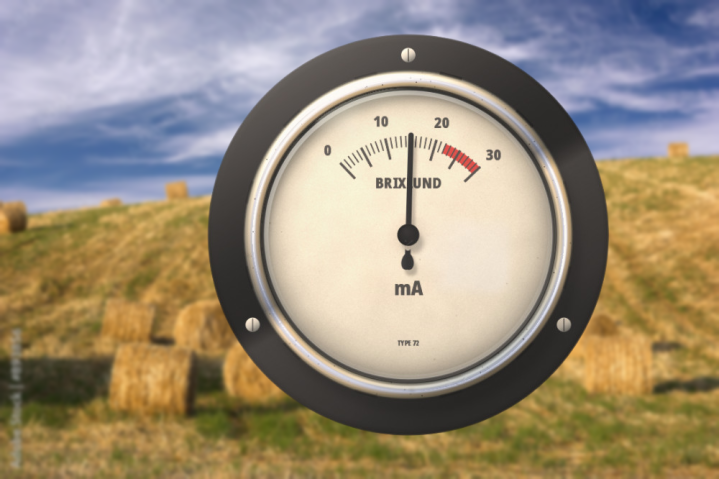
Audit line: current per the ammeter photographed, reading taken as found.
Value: 15 mA
